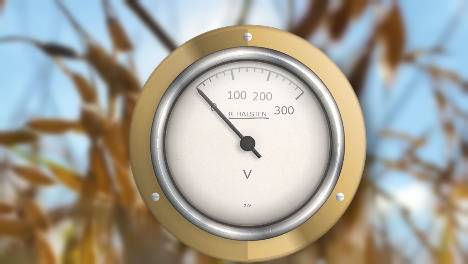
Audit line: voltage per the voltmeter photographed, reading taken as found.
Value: 0 V
